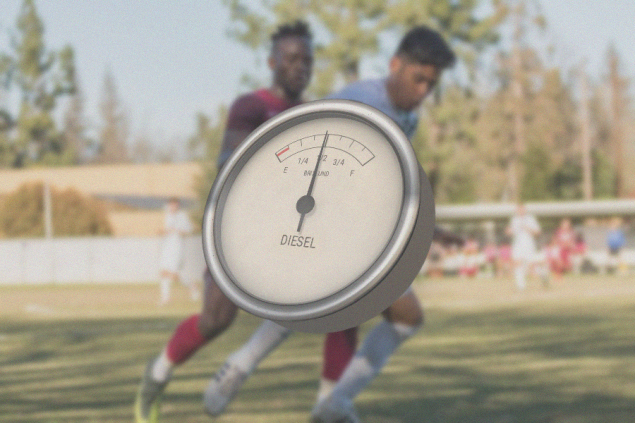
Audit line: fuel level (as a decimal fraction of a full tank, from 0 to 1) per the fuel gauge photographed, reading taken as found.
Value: 0.5
